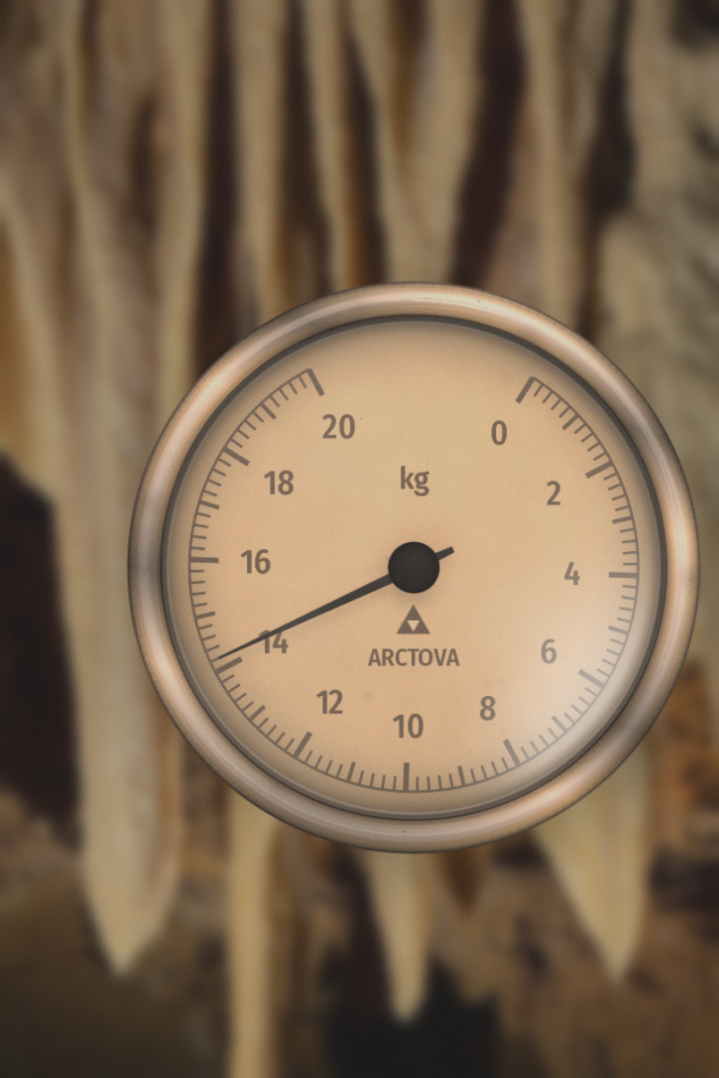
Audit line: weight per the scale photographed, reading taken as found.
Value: 14.2 kg
